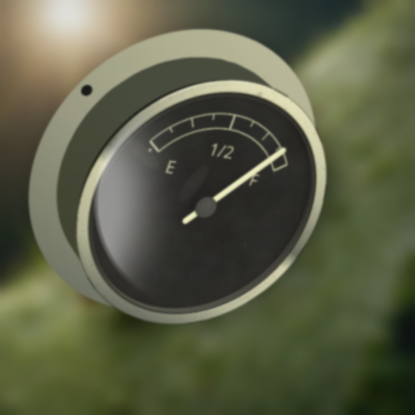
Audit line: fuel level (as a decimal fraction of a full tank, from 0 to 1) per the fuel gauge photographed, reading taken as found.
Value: 0.875
